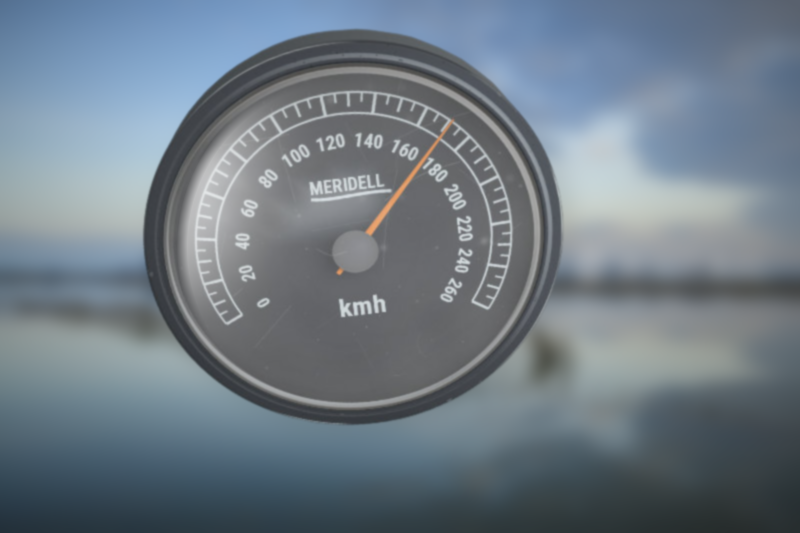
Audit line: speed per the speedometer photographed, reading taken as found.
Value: 170 km/h
